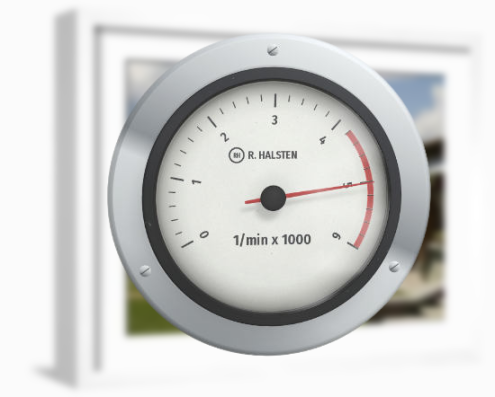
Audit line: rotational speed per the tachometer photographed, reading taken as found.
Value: 5000 rpm
